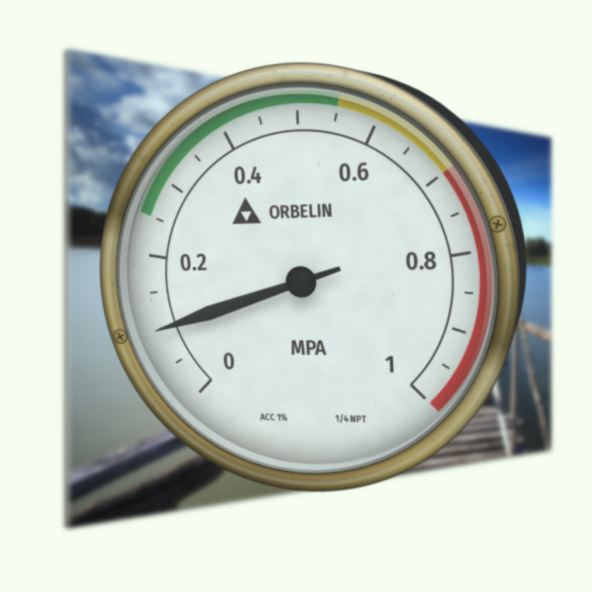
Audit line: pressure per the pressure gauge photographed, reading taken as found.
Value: 0.1 MPa
